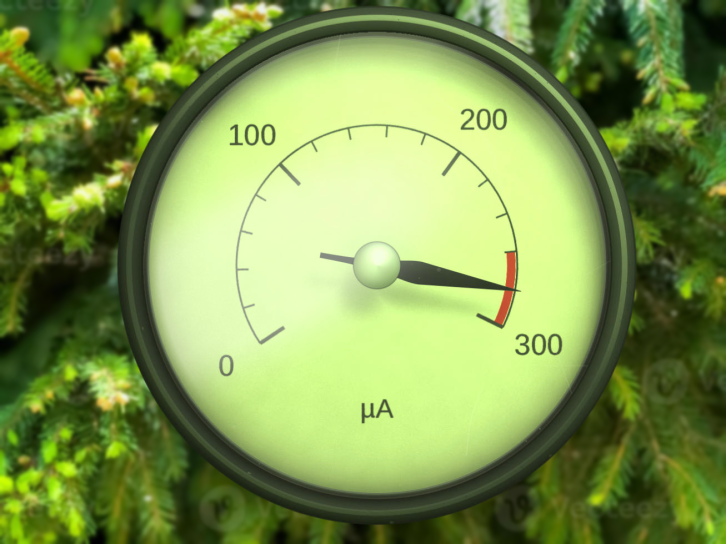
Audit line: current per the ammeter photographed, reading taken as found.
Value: 280 µA
